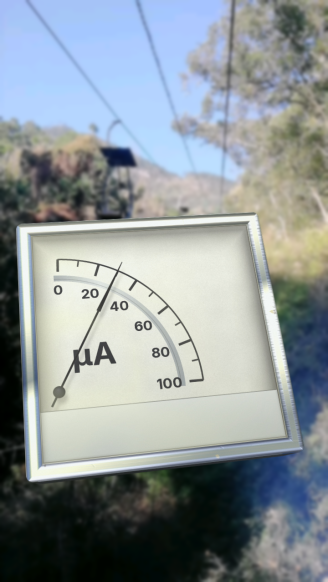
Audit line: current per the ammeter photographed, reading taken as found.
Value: 30 µA
